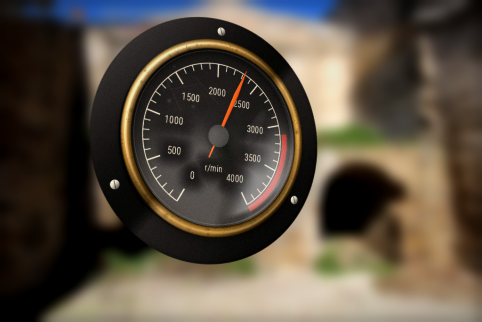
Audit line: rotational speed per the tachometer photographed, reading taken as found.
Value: 2300 rpm
